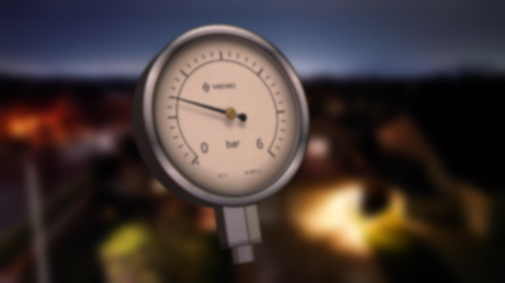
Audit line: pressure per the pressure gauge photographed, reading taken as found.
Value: 1.4 bar
